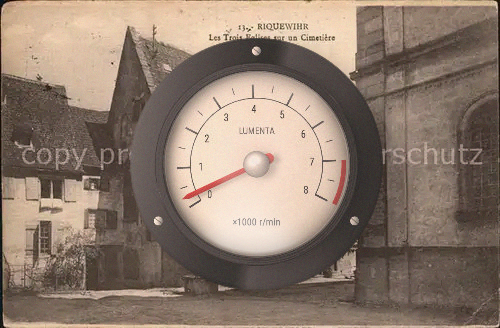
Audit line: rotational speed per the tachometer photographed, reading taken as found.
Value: 250 rpm
